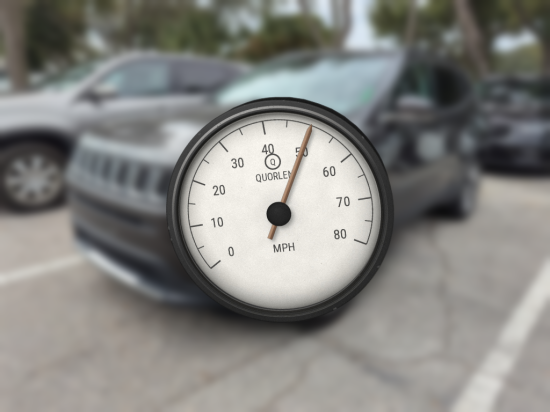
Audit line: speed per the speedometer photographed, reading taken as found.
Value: 50 mph
